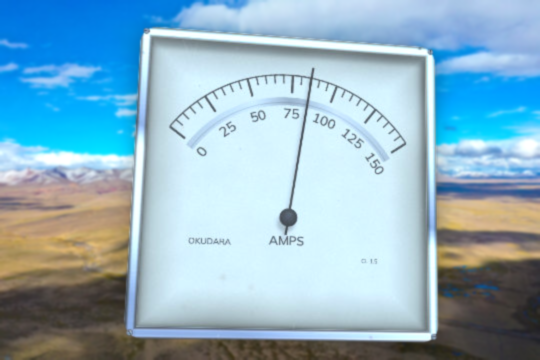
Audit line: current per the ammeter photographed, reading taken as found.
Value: 85 A
